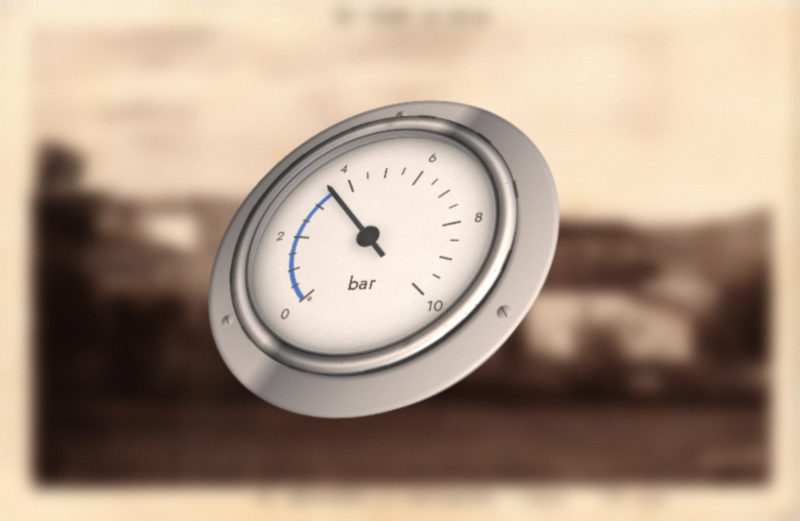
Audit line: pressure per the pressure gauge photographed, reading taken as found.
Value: 3.5 bar
